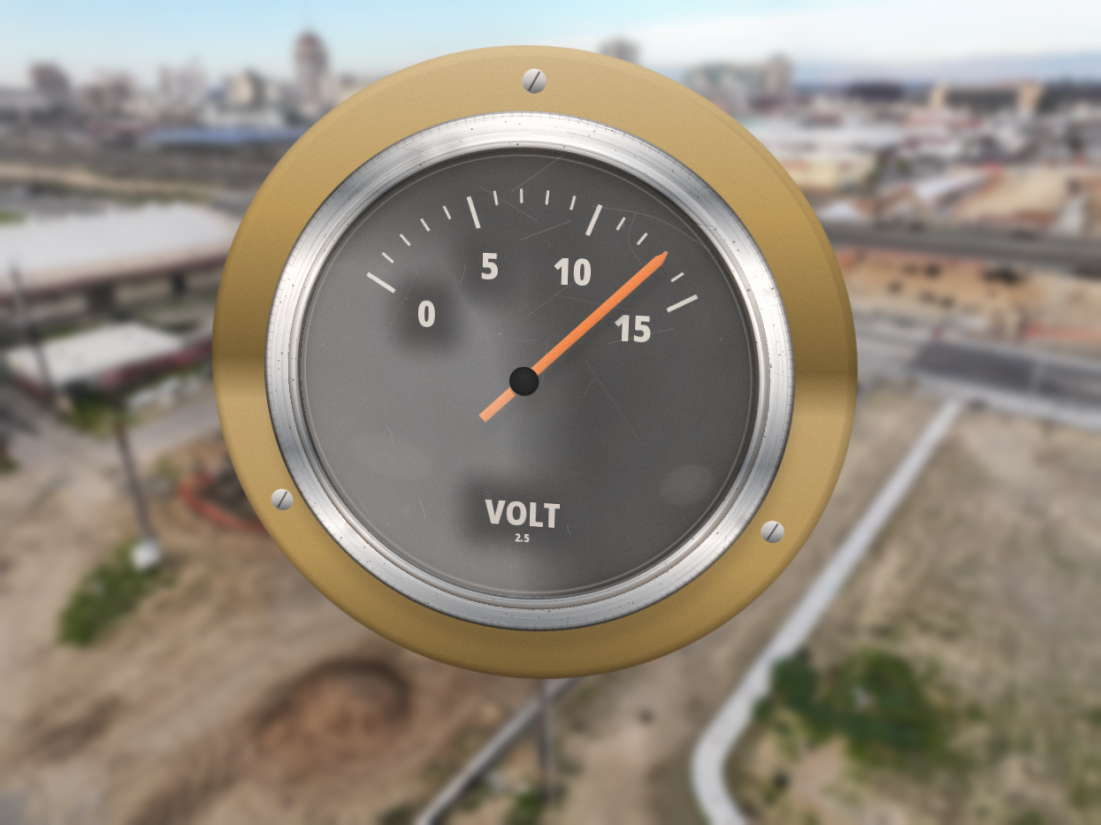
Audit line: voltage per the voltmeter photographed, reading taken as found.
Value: 13 V
